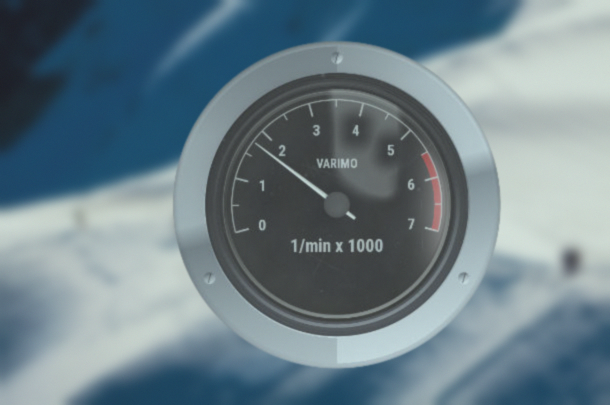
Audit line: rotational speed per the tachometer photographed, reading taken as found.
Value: 1750 rpm
